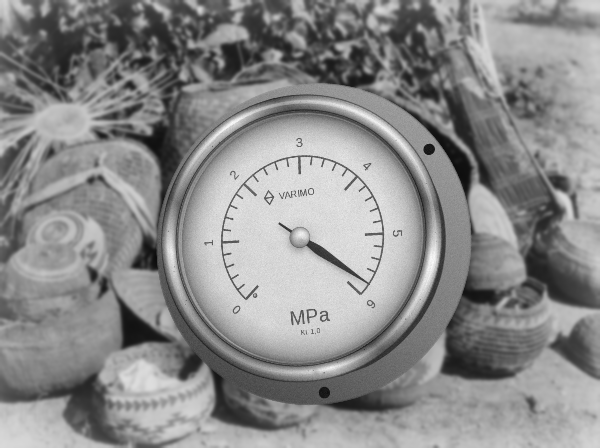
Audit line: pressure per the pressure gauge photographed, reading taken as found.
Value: 5.8 MPa
